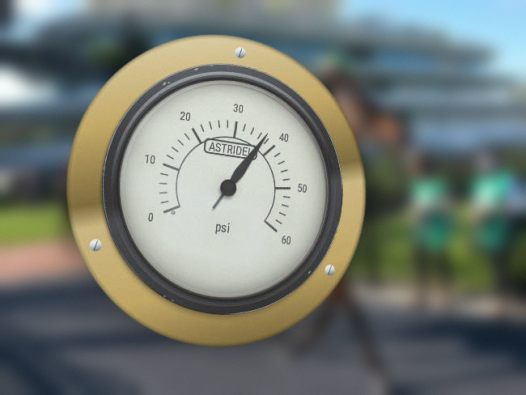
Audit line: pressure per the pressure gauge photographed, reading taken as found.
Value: 37 psi
